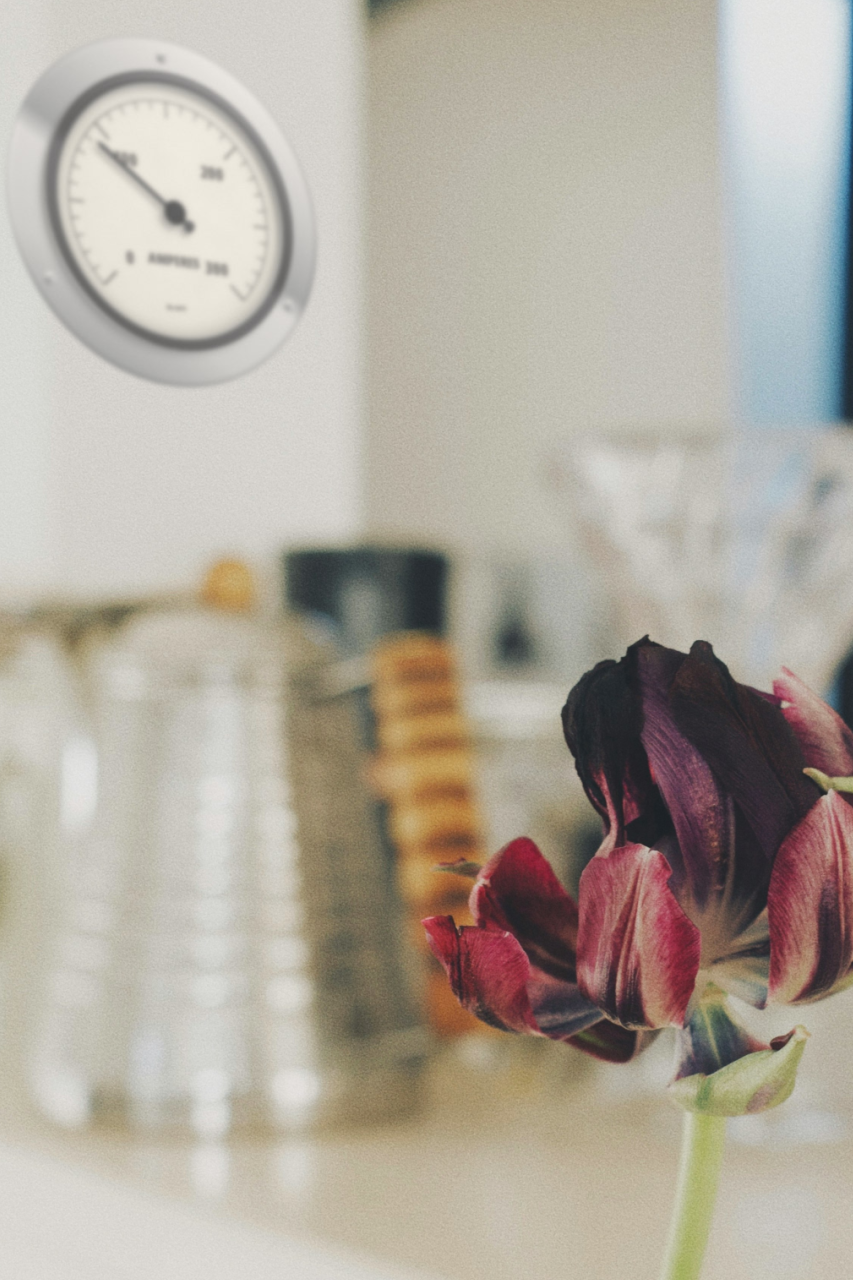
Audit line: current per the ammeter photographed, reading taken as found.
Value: 90 A
